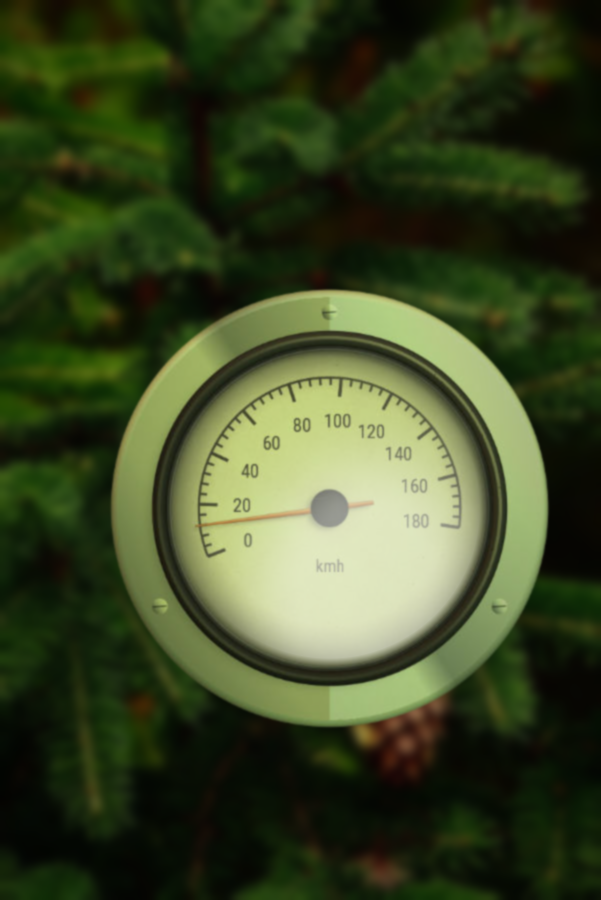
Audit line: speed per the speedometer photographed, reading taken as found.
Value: 12 km/h
